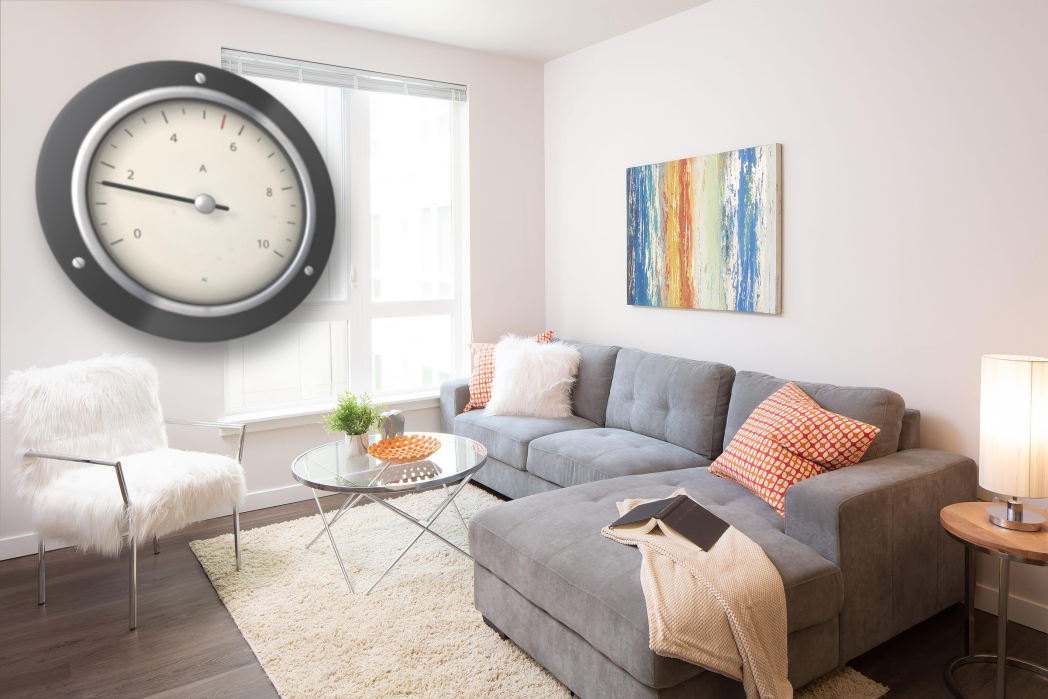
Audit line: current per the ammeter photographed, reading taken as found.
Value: 1.5 A
